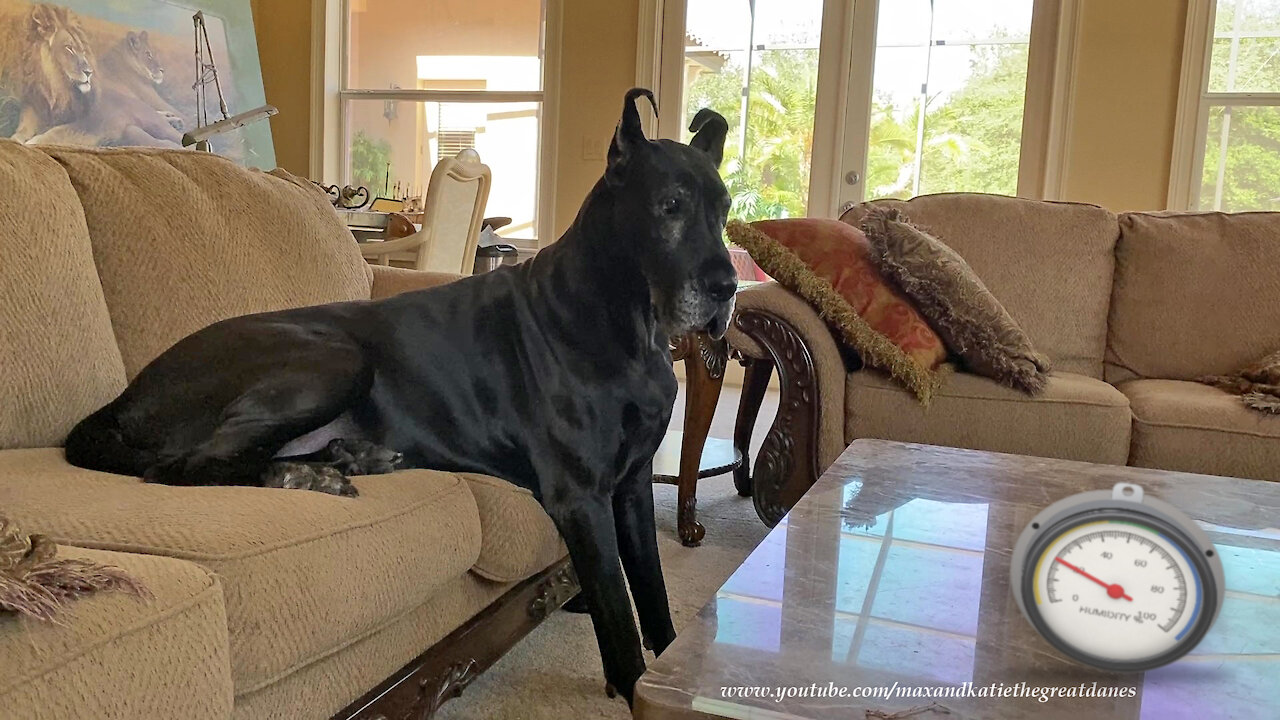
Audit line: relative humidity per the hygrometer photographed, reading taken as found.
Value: 20 %
